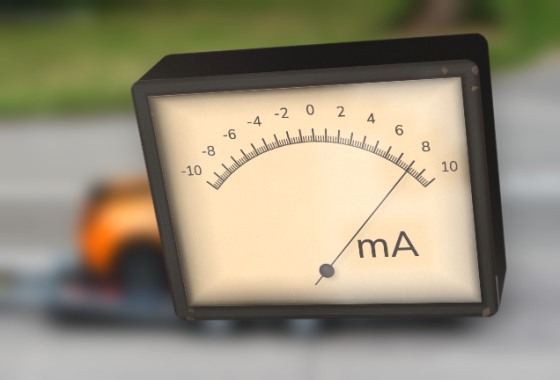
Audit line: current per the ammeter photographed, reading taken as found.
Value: 8 mA
